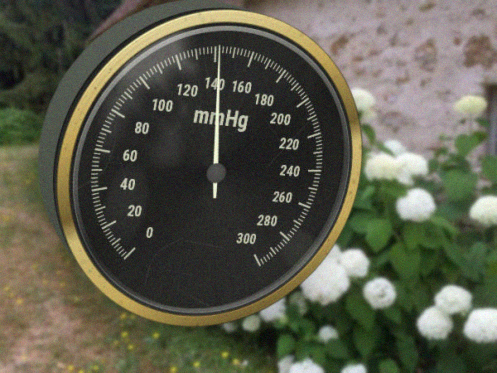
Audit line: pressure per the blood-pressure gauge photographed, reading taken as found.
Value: 140 mmHg
